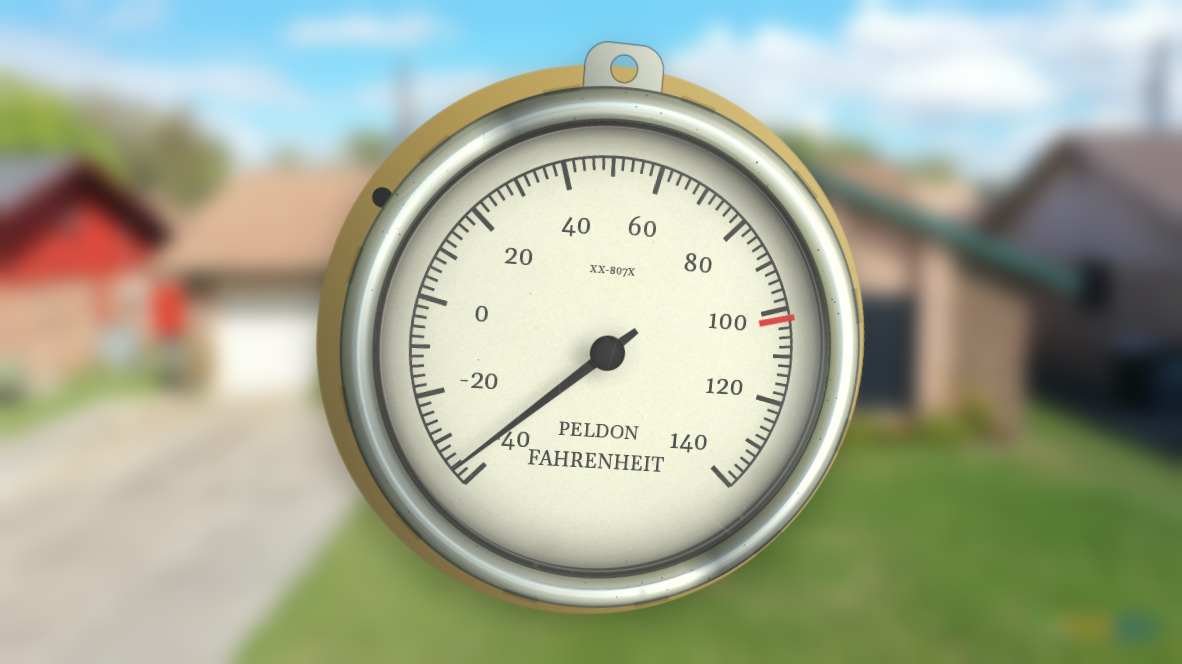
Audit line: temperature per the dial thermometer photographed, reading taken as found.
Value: -36 °F
